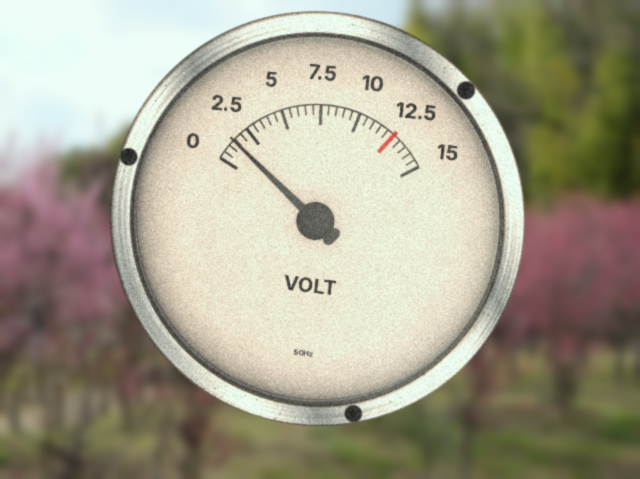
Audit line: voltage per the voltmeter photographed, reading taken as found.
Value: 1.5 V
